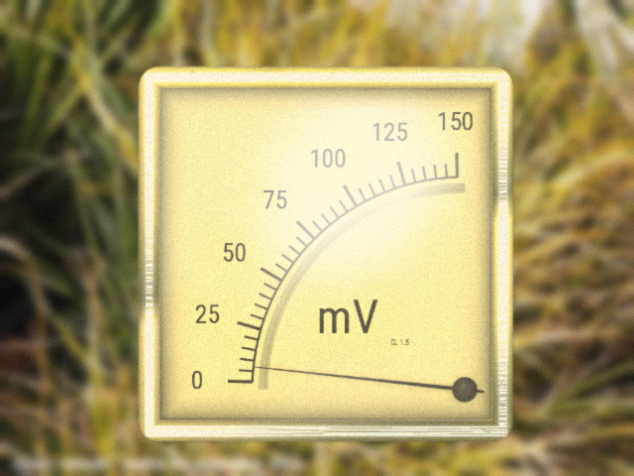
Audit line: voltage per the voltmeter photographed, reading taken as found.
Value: 7.5 mV
